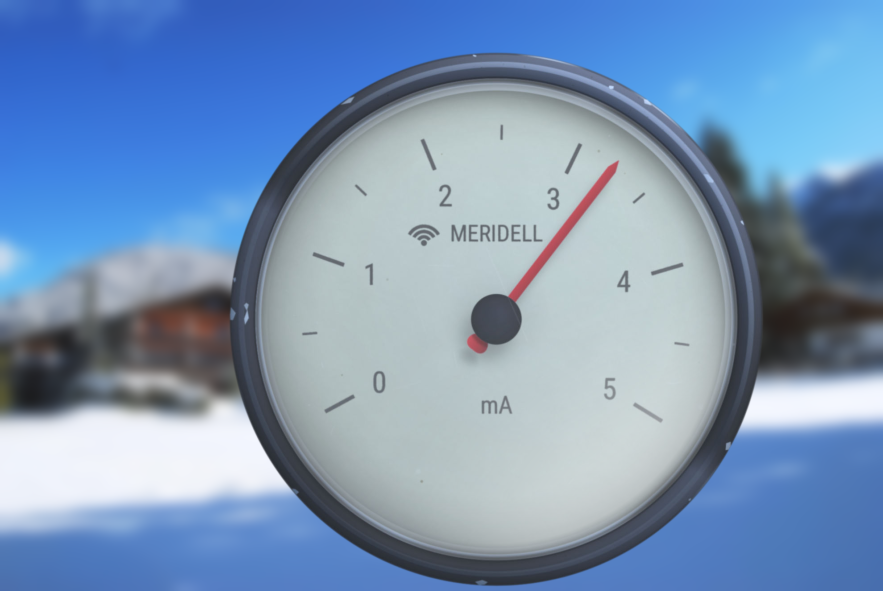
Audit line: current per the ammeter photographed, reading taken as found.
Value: 3.25 mA
